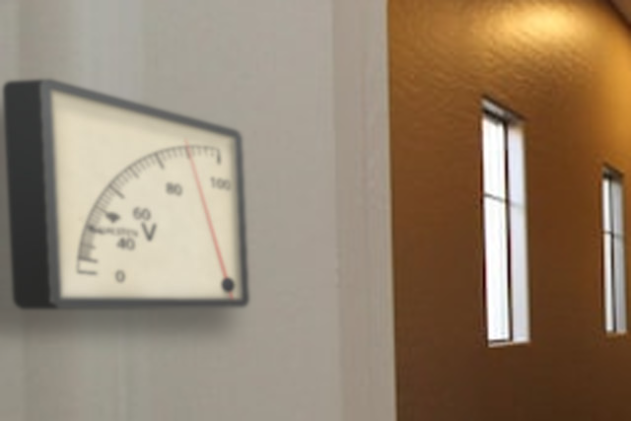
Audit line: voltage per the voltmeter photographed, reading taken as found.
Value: 90 V
